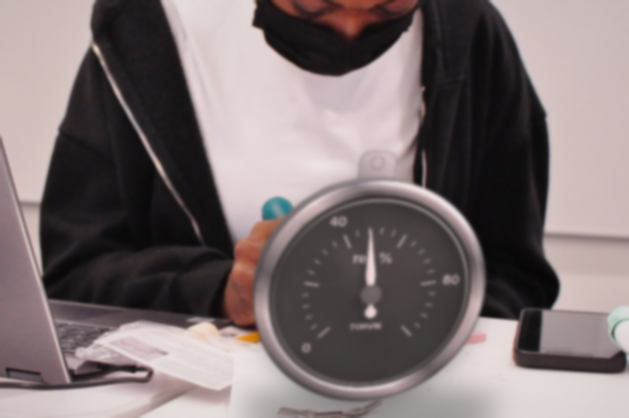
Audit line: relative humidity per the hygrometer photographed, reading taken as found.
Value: 48 %
